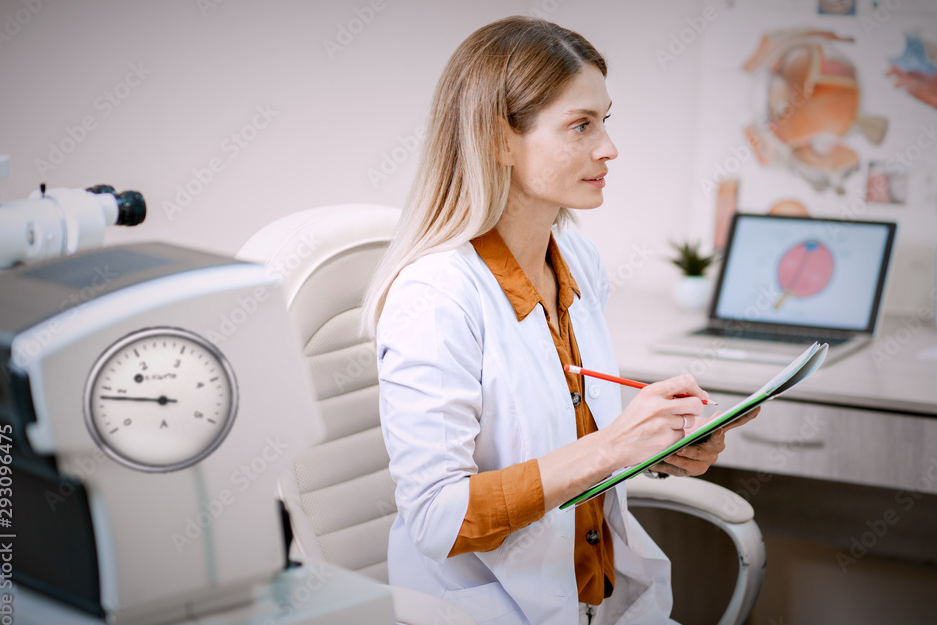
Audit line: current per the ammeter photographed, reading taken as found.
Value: 0.8 A
